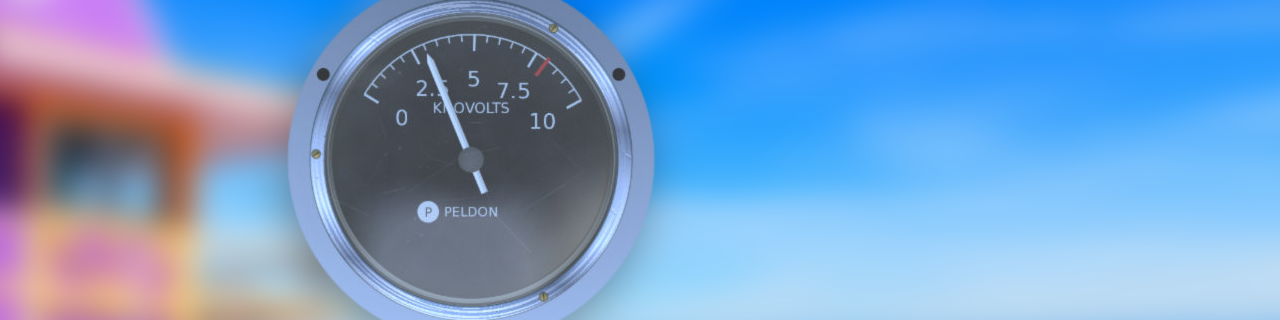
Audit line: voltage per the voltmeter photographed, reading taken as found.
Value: 3 kV
